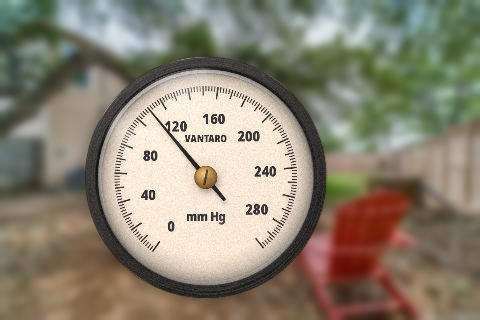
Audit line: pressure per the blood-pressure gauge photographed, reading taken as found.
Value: 110 mmHg
